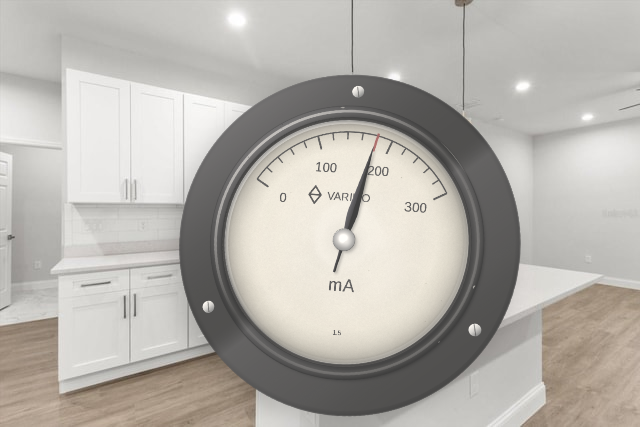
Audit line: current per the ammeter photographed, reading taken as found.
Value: 180 mA
